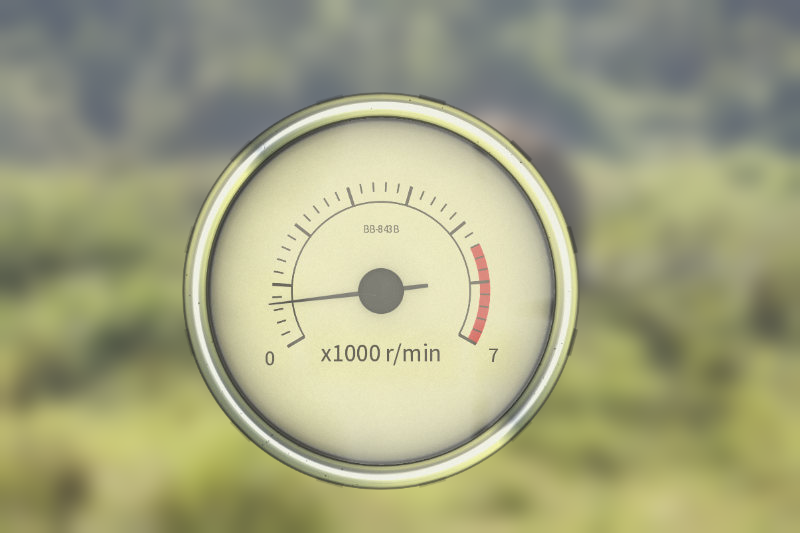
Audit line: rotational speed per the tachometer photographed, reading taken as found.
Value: 700 rpm
